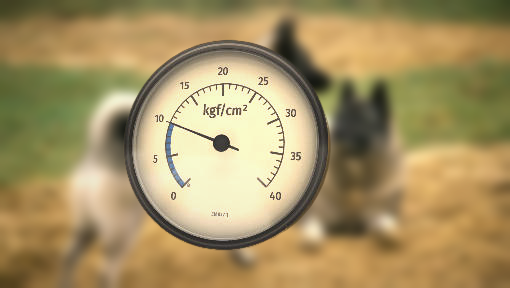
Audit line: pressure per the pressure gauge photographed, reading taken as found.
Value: 10 kg/cm²
